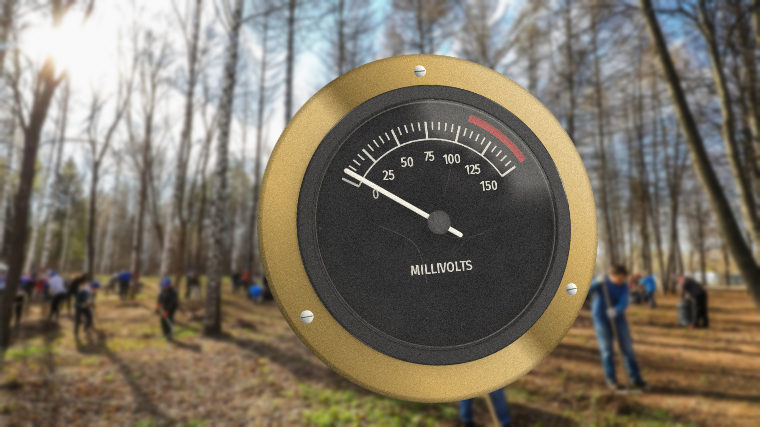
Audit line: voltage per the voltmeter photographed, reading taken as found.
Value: 5 mV
